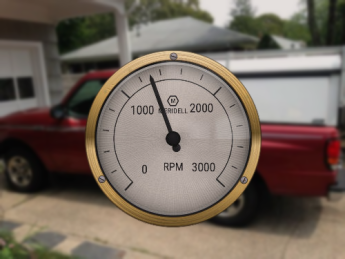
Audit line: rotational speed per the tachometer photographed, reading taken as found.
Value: 1300 rpm
